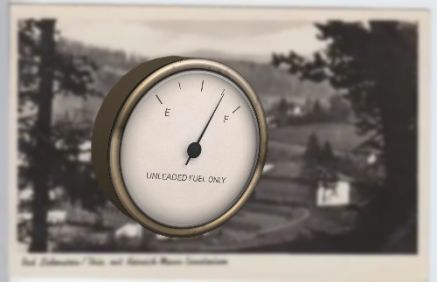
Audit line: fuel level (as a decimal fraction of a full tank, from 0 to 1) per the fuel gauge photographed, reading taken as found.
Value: 0.75
